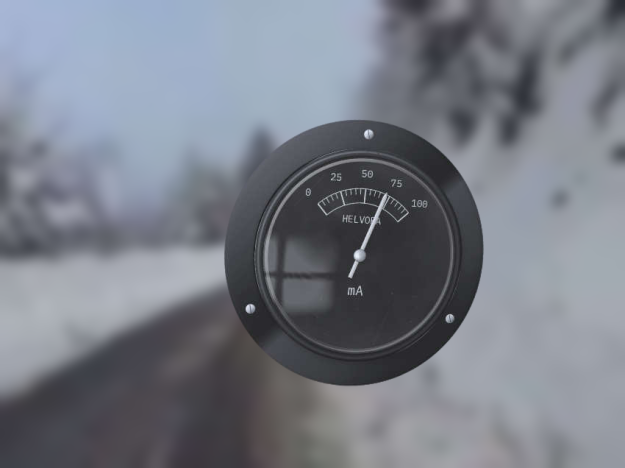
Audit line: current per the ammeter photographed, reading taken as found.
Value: 70 mA
